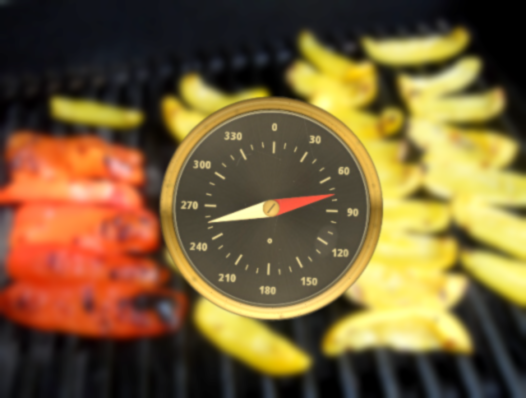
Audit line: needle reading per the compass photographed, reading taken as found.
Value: 75 °
